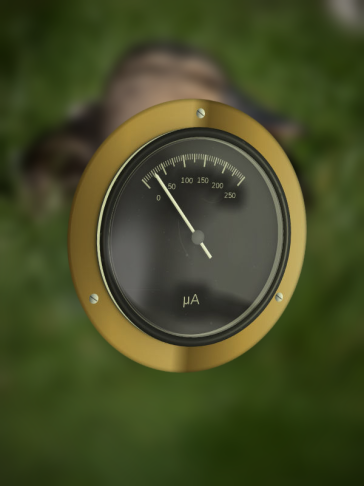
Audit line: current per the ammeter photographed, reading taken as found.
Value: 25 µA
